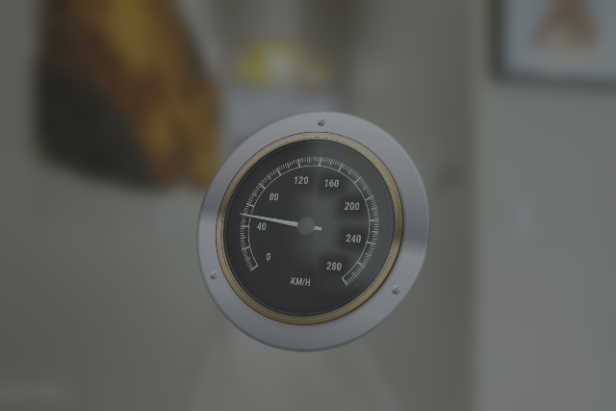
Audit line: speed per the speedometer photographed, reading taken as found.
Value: 50 km/h
